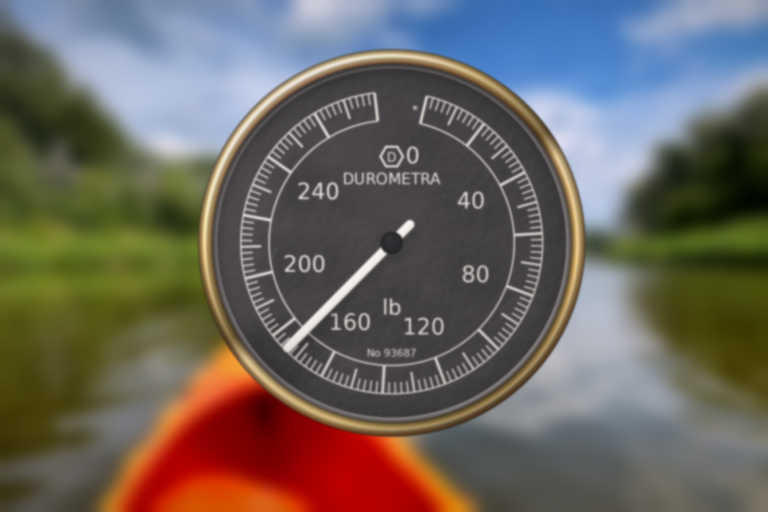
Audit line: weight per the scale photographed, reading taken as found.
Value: 174 lb
